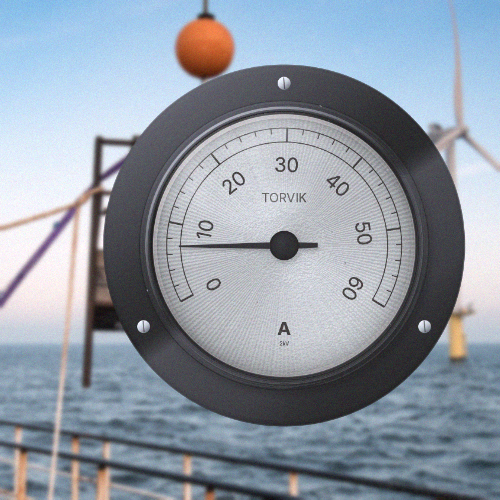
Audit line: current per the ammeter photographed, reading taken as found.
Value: 7 A
